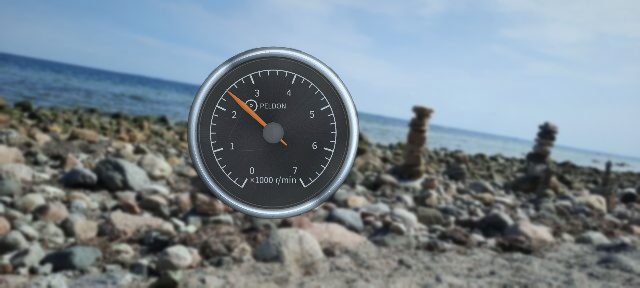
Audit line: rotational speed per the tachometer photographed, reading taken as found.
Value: 2400 rpm
